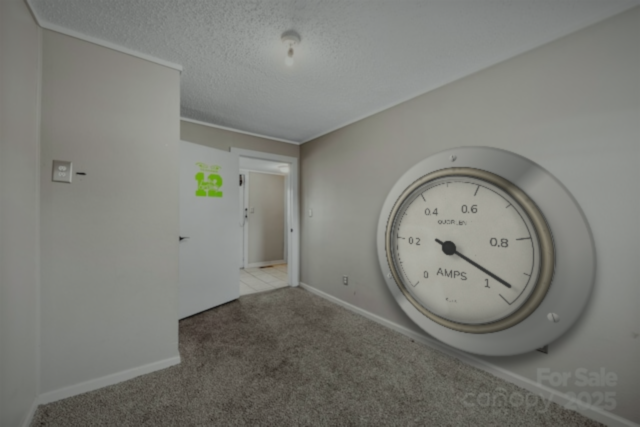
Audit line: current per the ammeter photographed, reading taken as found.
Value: 0.95 A
